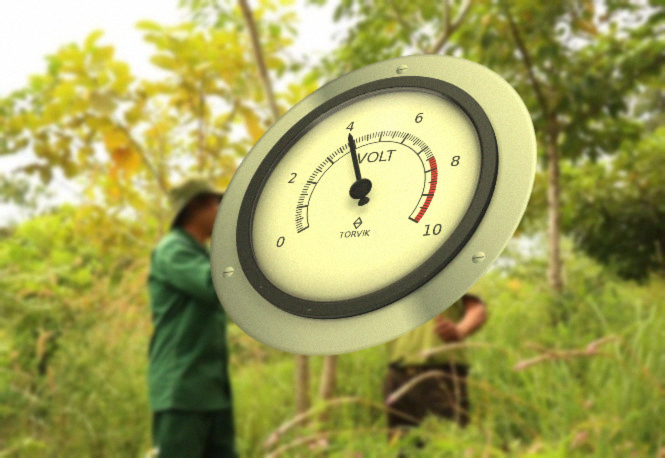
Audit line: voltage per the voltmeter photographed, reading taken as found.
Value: 4 V
